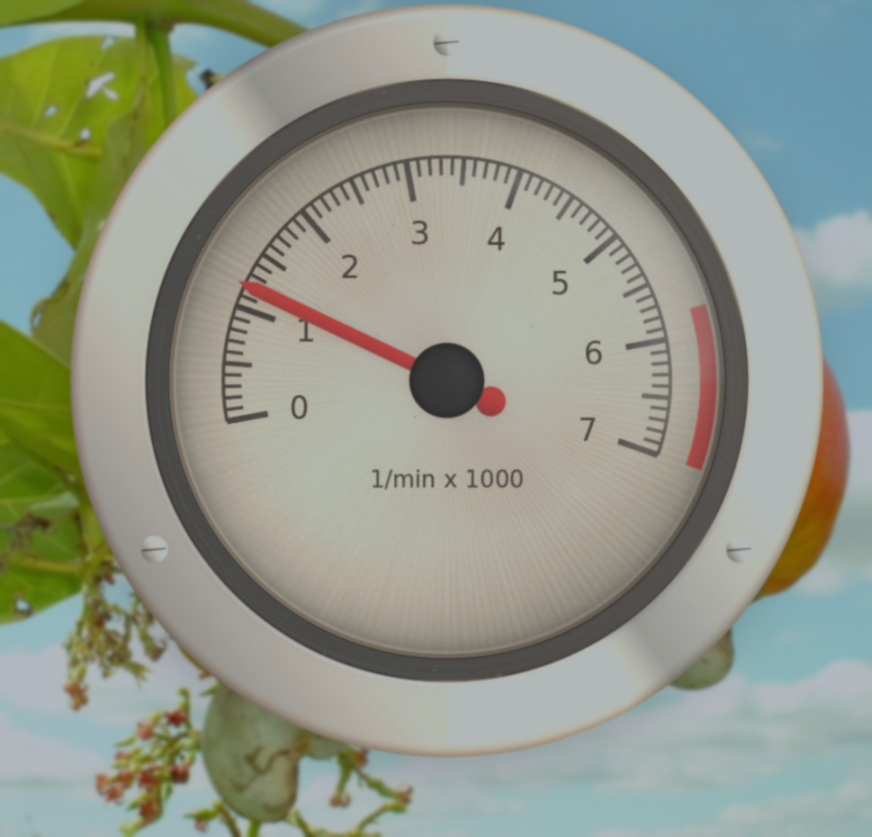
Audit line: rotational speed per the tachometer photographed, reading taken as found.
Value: 1200 rpm
